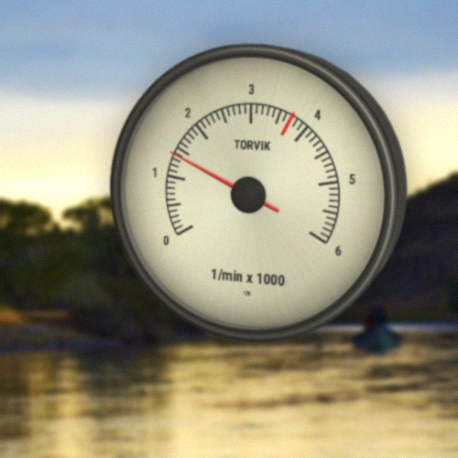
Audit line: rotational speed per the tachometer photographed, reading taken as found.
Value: 1400 rpm
